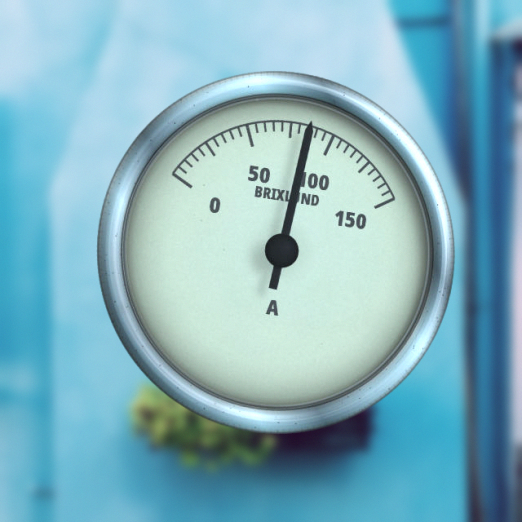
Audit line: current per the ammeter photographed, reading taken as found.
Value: 85 A
